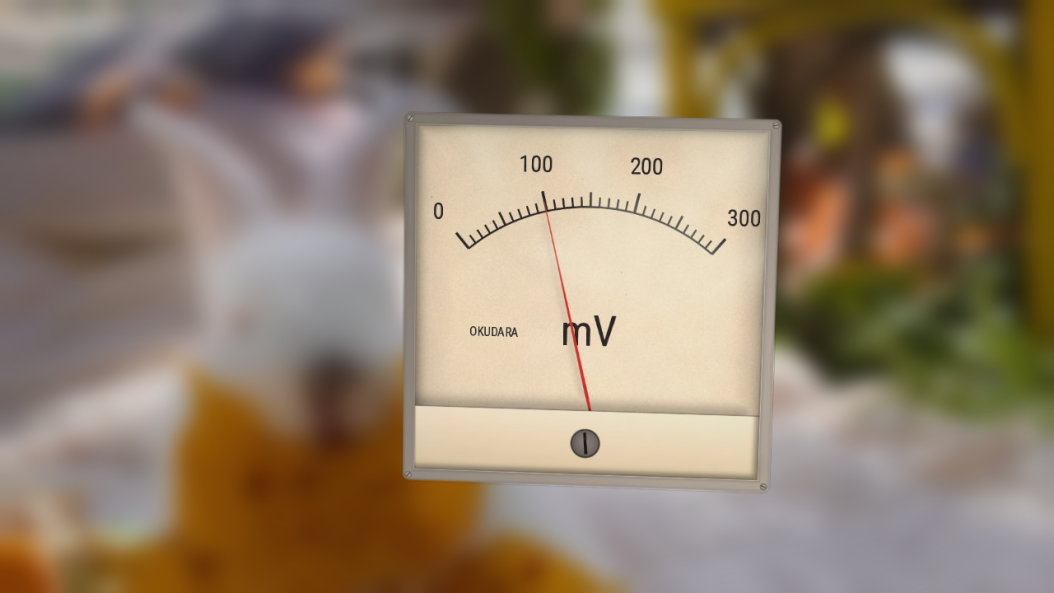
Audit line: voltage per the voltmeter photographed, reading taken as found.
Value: 100 mV
